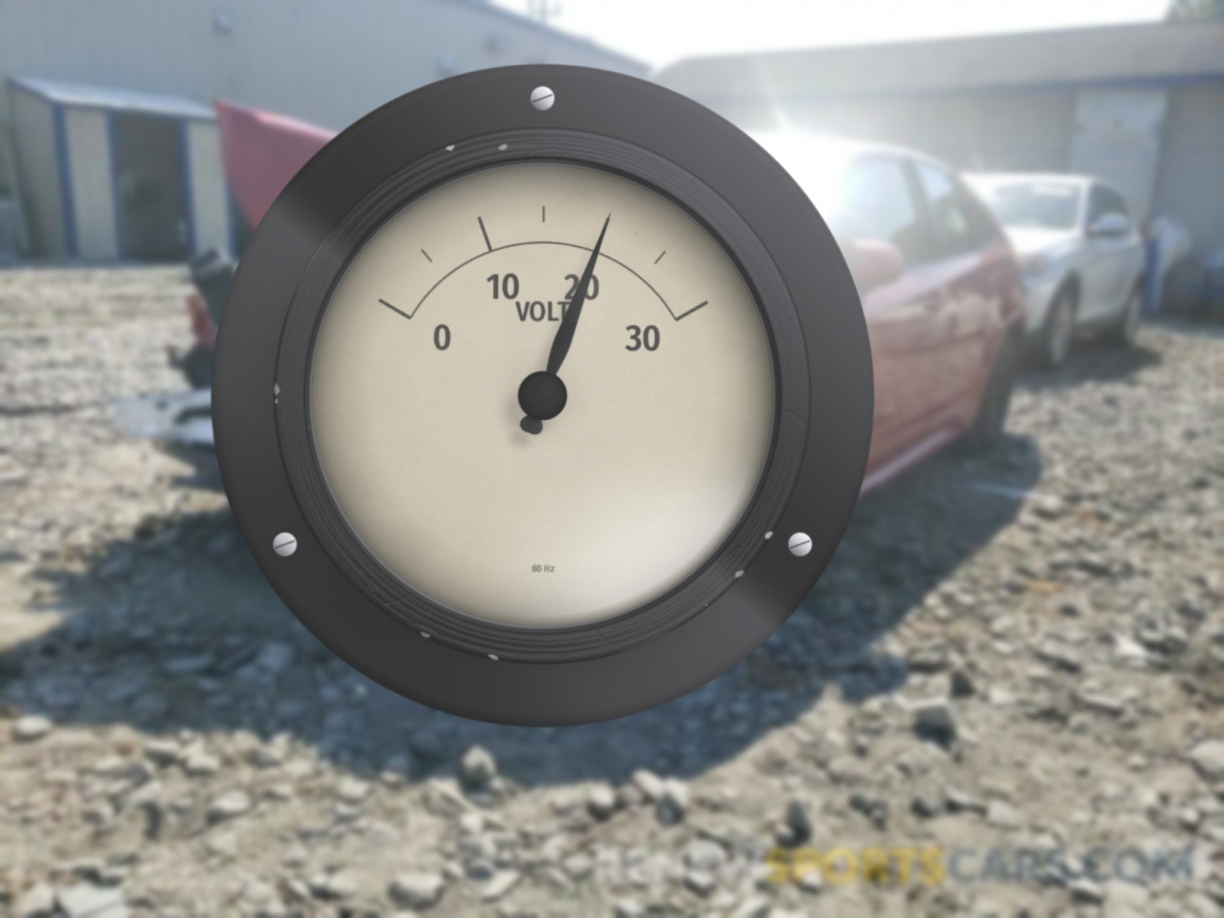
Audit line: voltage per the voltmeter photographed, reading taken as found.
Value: 20 V
